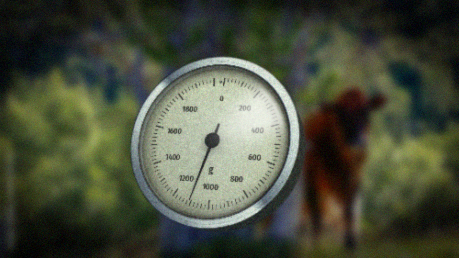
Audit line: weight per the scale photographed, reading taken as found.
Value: 1100 g
